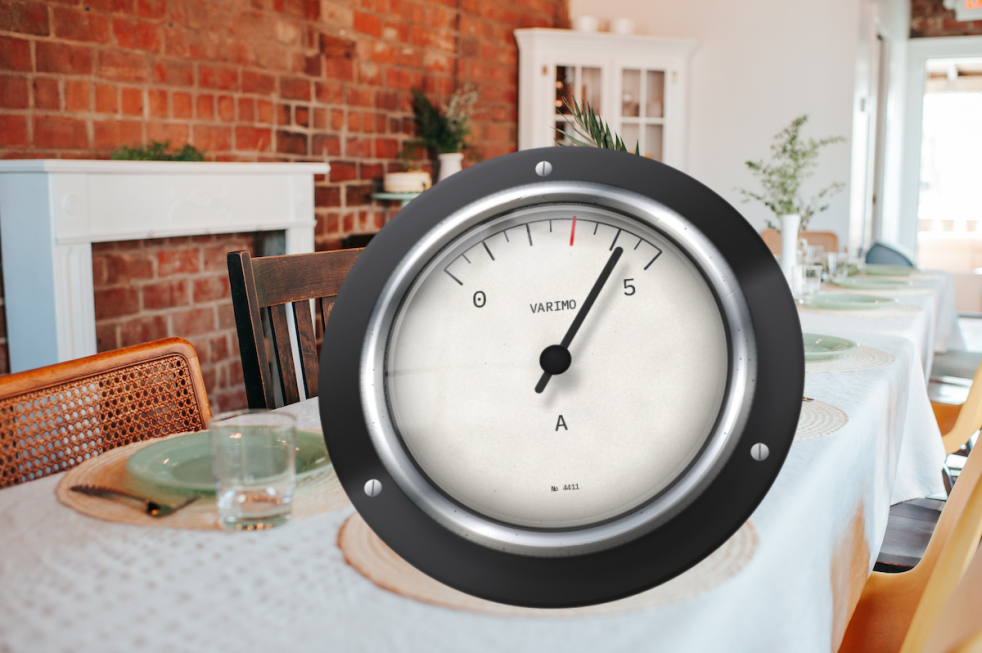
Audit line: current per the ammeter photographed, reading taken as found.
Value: 4.25 A
